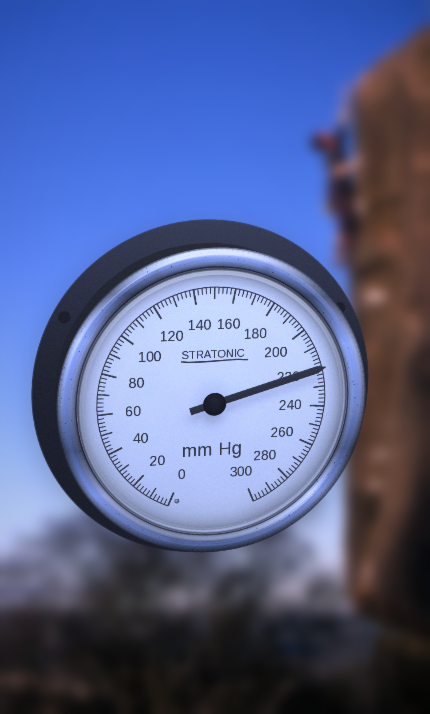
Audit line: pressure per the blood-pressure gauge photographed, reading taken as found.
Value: 220 mmHg
